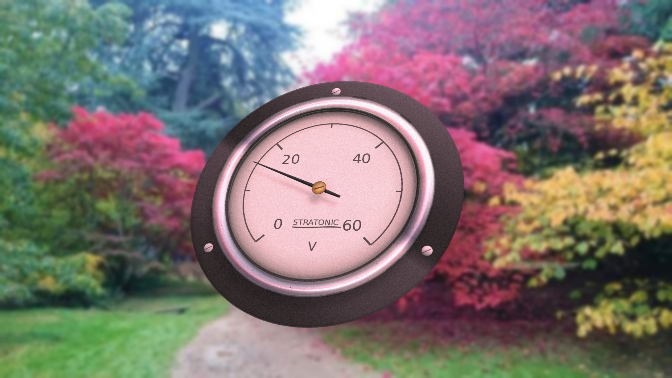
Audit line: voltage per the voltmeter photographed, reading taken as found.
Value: 15 V
